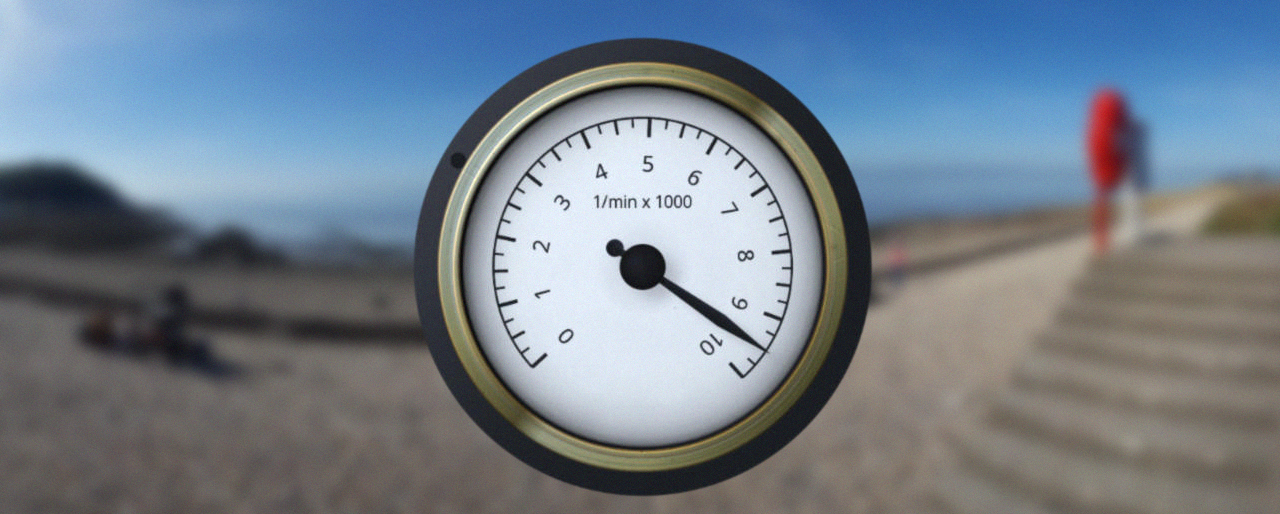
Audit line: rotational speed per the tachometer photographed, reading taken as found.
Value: 9500 rpm
